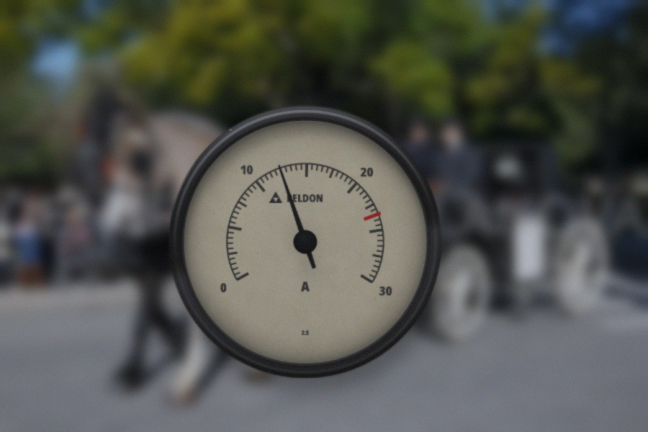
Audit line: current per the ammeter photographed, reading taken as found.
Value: 12.5 A
